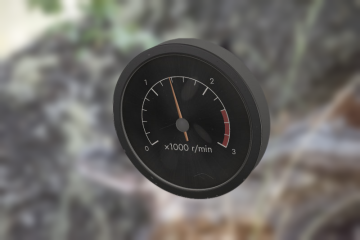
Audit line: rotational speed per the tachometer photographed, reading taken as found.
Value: 1400 rpm
